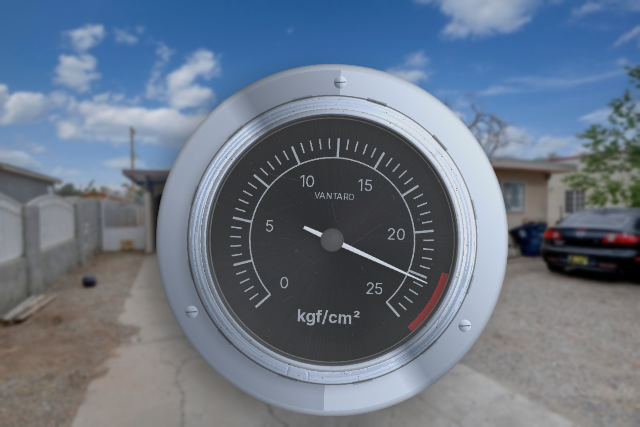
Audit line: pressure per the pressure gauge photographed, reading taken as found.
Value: 22.75 kg/cm²
